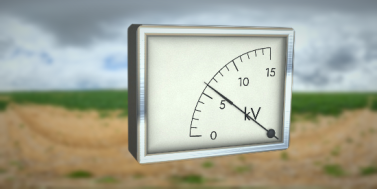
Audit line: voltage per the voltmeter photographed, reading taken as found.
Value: 6 kV
